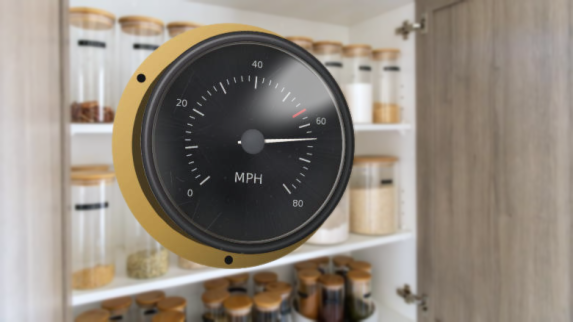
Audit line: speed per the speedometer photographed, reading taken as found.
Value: 64 mph
